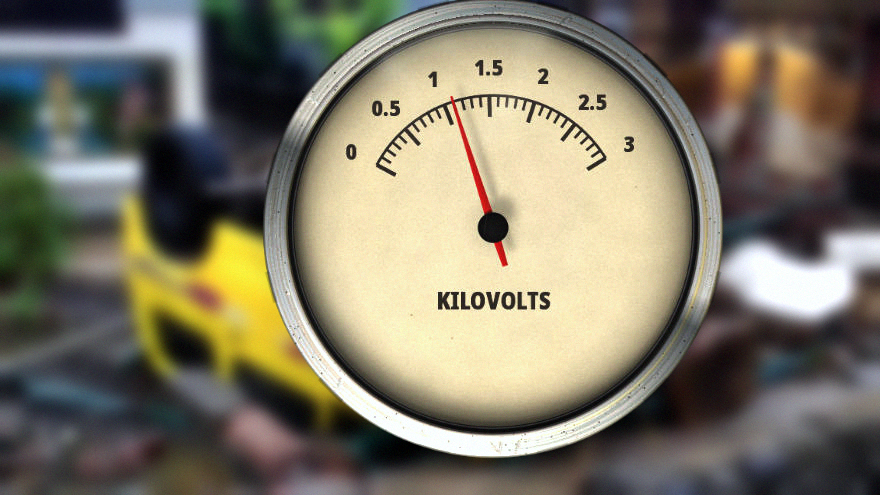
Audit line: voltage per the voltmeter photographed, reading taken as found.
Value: 1.1 kV
